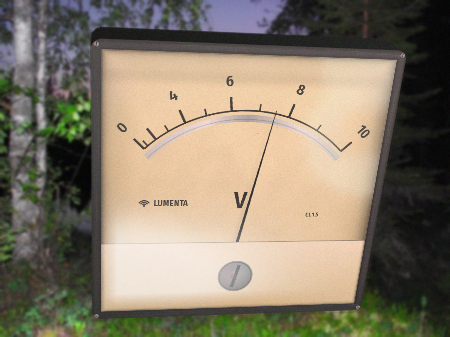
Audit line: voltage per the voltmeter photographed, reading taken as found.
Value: 7.5 V
